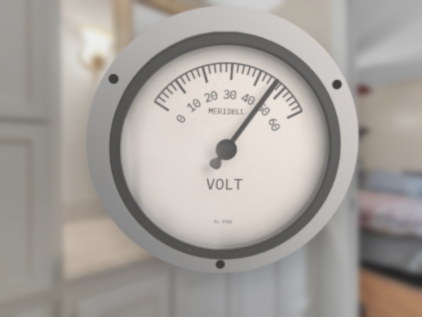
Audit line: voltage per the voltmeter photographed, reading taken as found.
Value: 46 V
